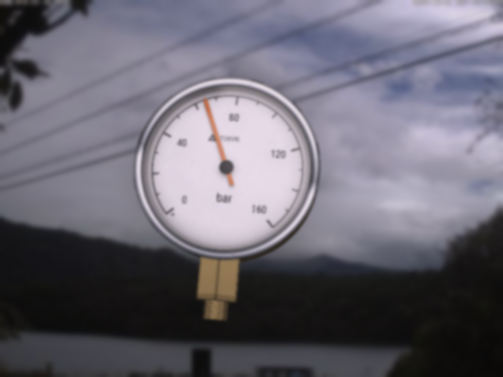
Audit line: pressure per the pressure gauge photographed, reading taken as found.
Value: 65 bar
